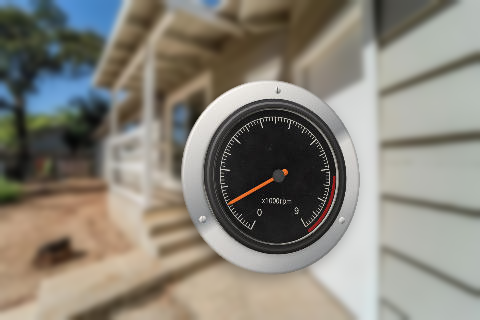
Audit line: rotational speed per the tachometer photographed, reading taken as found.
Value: 1000 rpm
